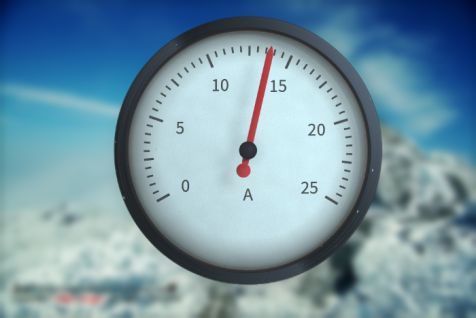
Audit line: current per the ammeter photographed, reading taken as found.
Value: 13.75 A
